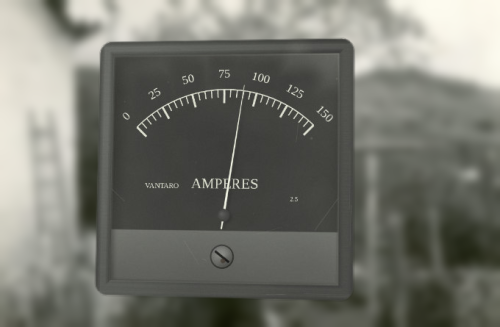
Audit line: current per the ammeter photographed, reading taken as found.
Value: 90 A
